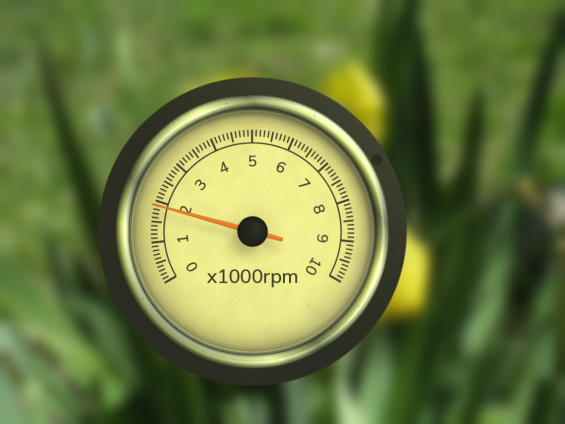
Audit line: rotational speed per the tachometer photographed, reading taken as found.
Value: 1900 rpm
